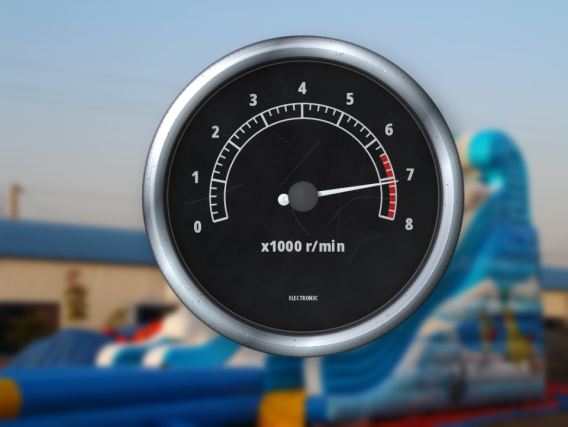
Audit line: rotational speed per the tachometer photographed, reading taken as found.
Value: 7100 rpm
